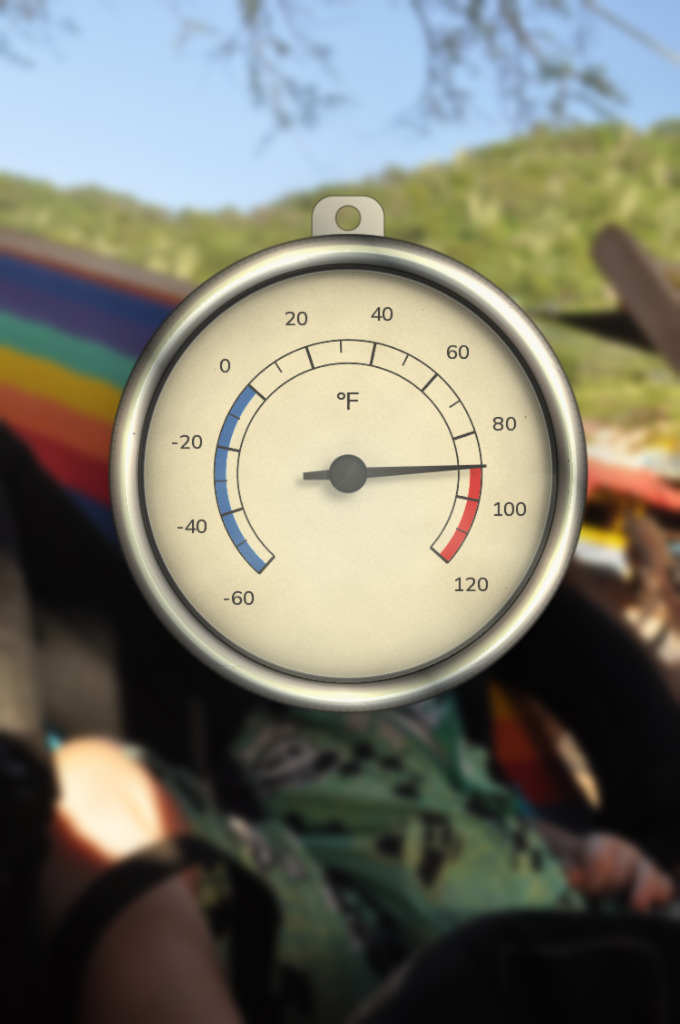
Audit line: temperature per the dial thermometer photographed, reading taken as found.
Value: 90 °F
